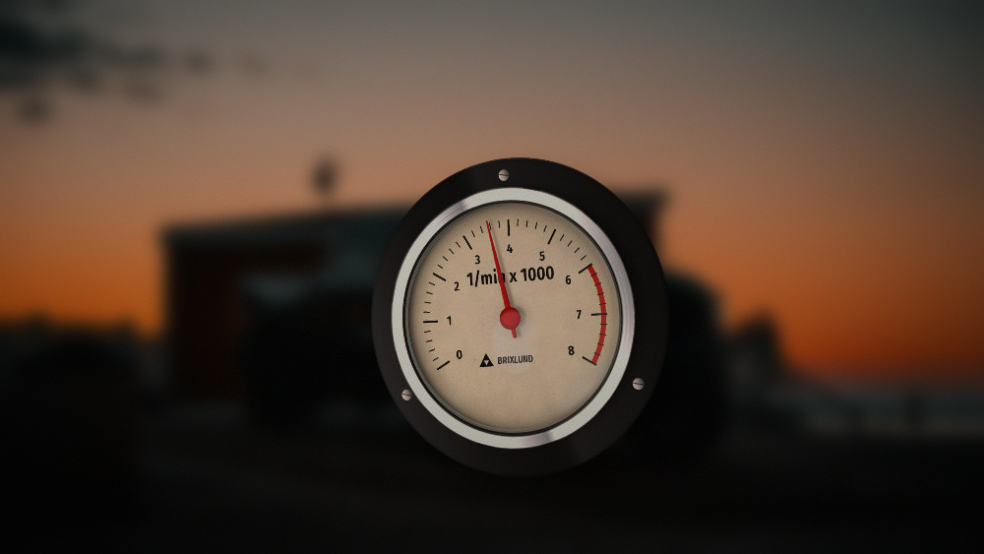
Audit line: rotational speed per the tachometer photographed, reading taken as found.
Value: 3600 rpm
